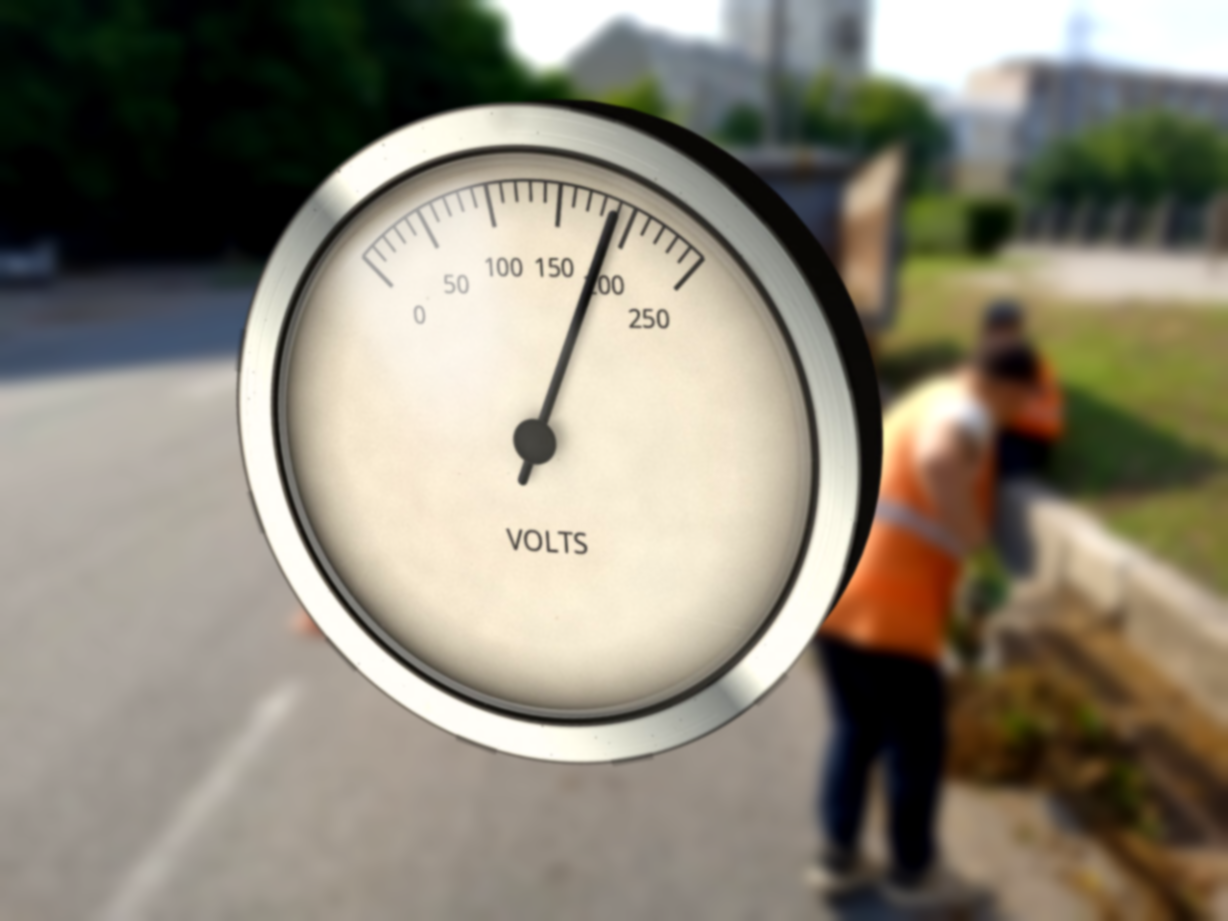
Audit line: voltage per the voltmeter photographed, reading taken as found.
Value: 190 V
